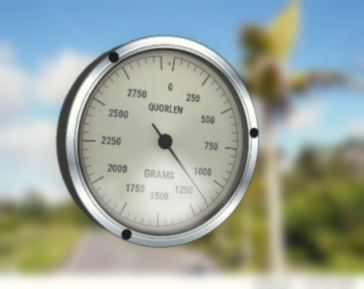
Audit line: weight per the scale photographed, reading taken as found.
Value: 1150 g
